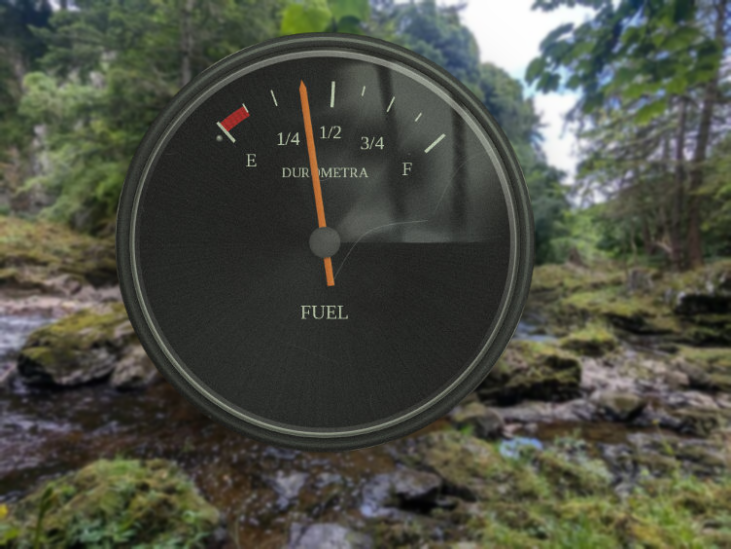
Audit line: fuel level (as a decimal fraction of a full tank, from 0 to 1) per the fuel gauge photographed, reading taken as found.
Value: 0.375
